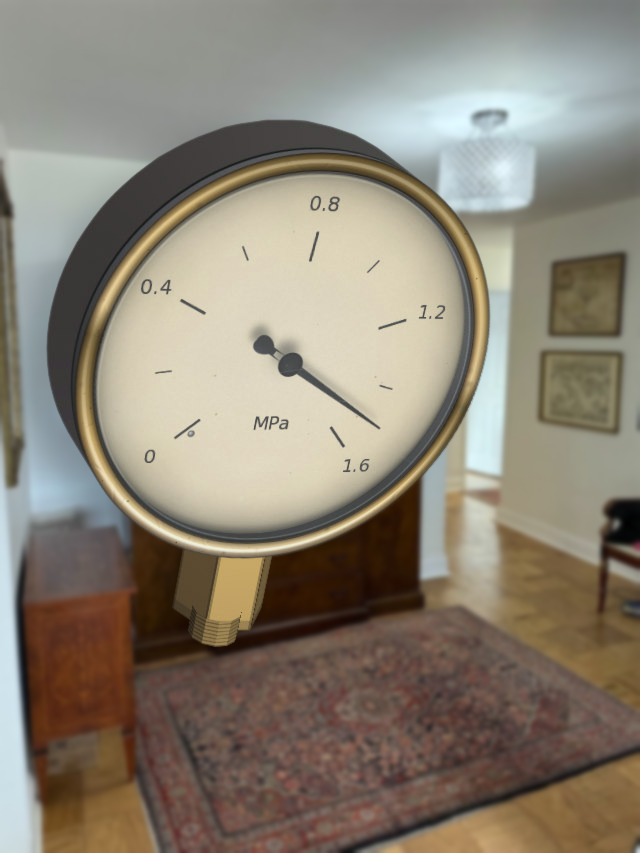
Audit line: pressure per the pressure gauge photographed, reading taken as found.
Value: 1.5 MPa
